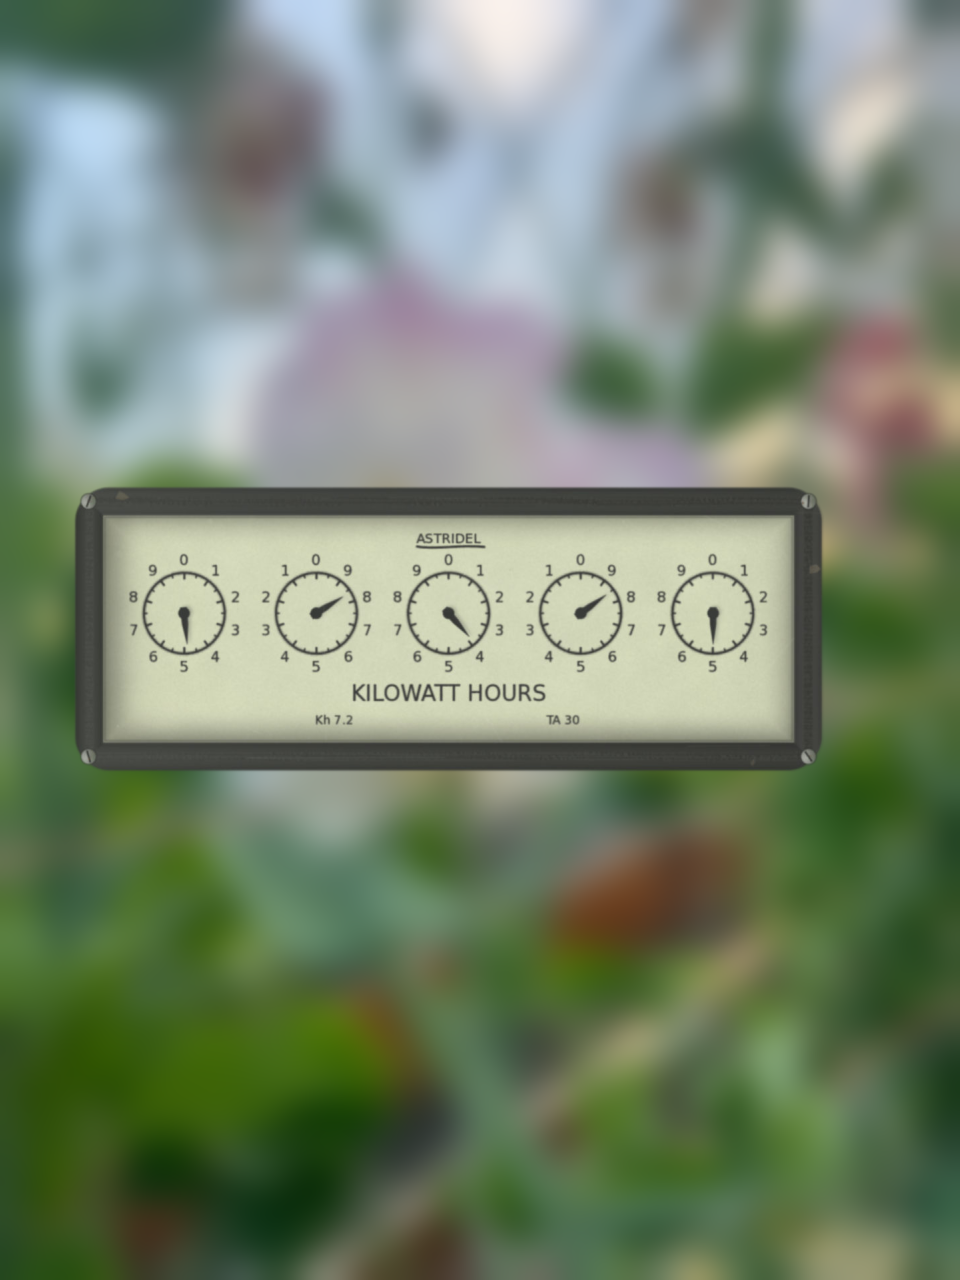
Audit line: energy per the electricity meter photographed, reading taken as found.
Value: 48385 kWh
